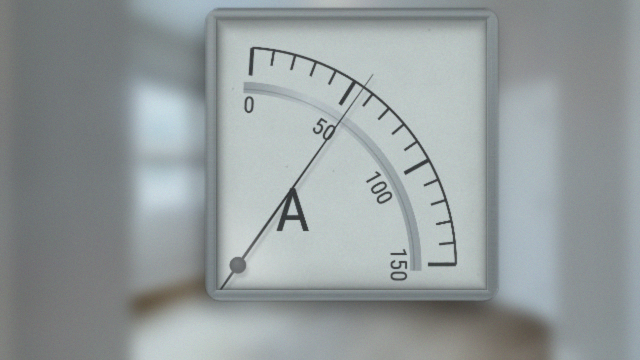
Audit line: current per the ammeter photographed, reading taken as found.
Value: 55 A
